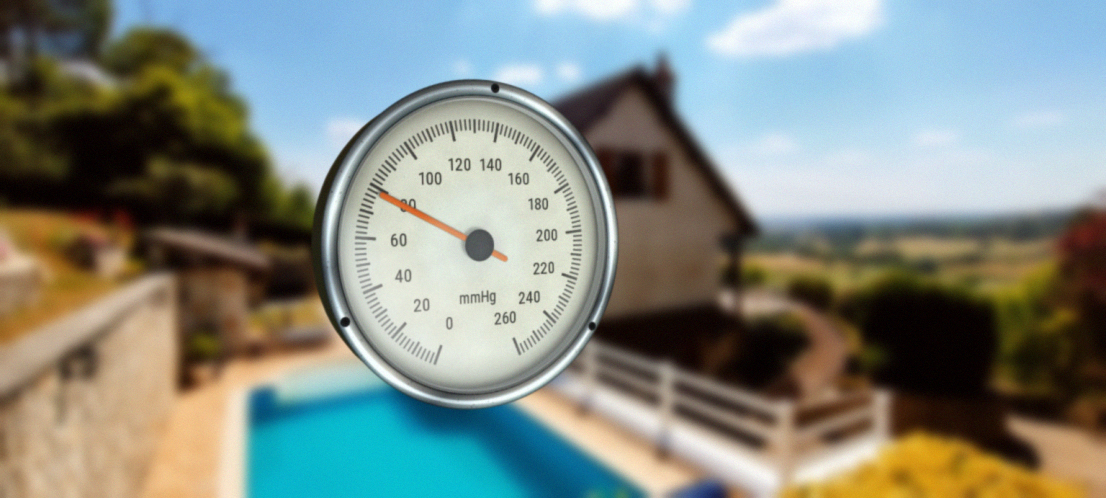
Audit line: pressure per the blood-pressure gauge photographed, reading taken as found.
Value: 78 mmHg
